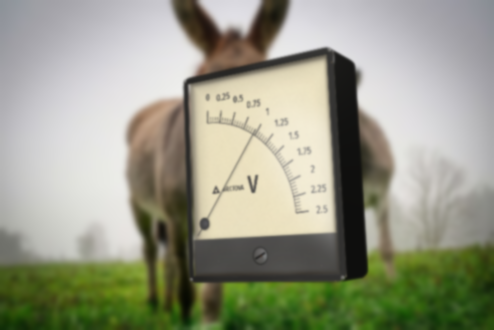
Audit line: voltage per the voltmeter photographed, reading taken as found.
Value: 1 V
